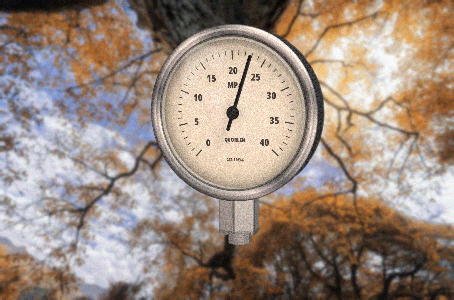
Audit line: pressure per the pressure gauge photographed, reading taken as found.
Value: 23 MPa
